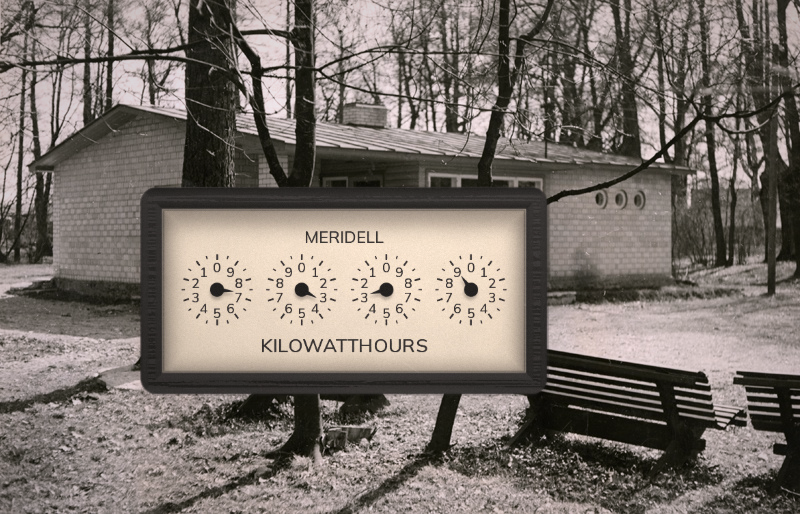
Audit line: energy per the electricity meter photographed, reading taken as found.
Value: 7329 kWh
